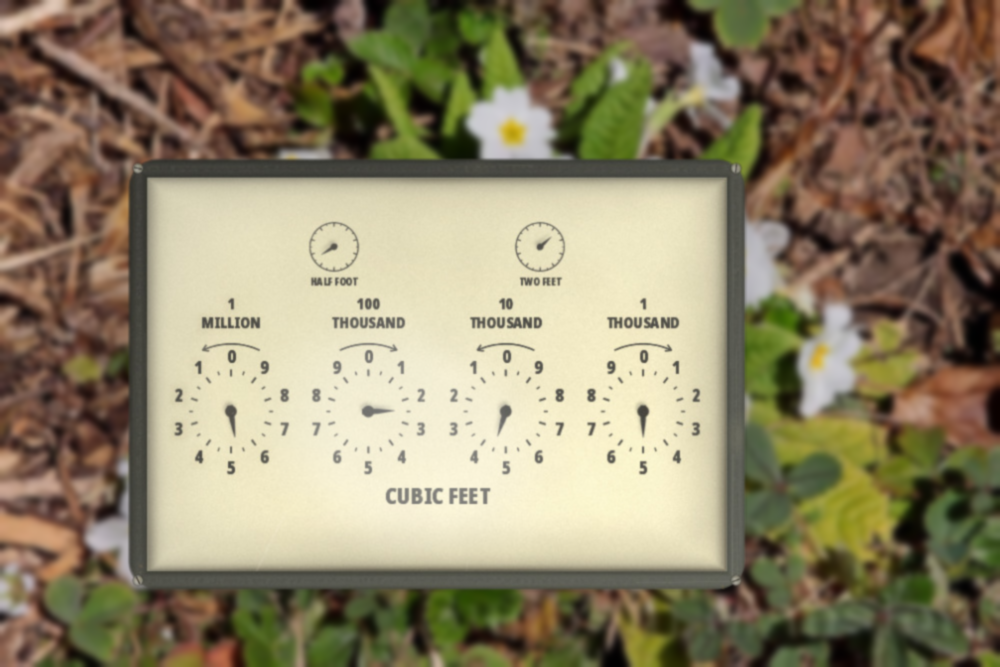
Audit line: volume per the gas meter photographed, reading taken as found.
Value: 524500 ft³
